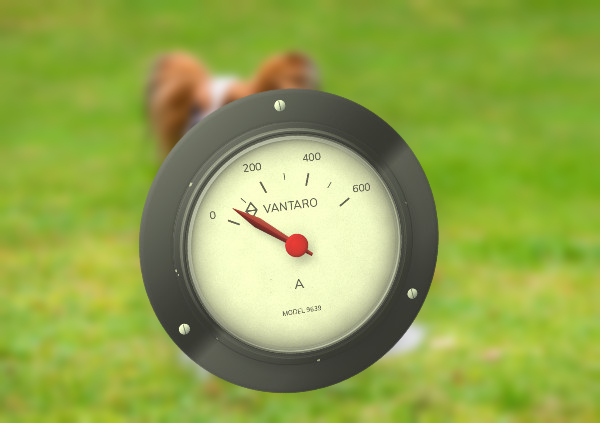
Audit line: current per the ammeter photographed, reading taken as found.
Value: 50 A
